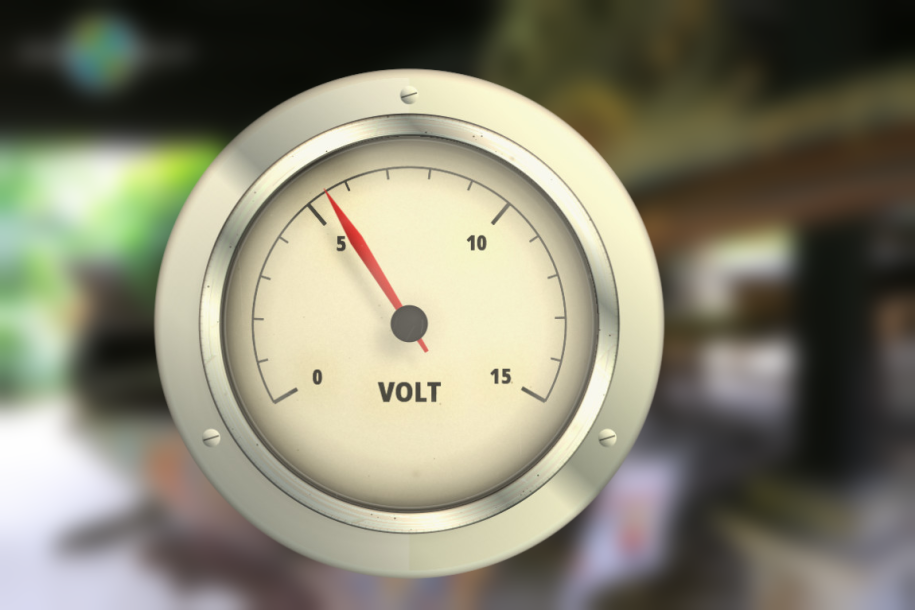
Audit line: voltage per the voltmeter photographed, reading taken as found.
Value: 5.5 V
